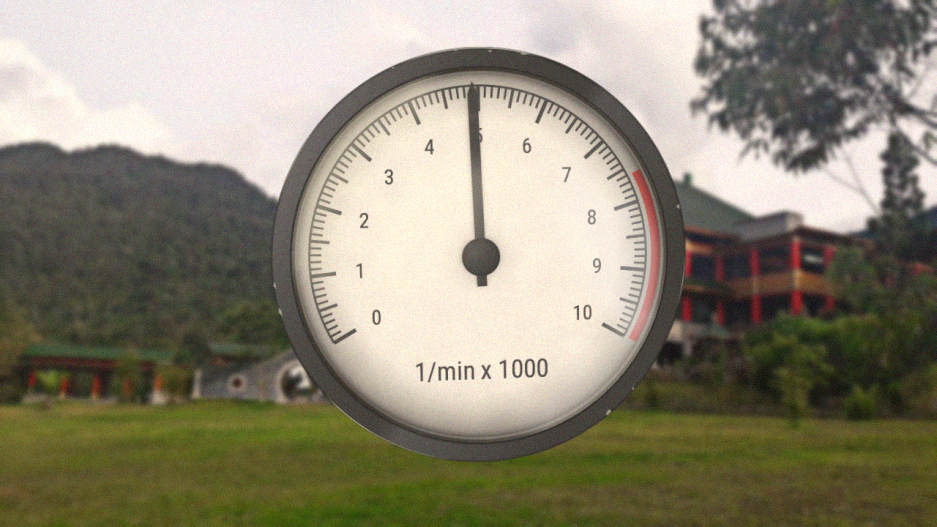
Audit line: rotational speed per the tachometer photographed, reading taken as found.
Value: 4900 rpm
